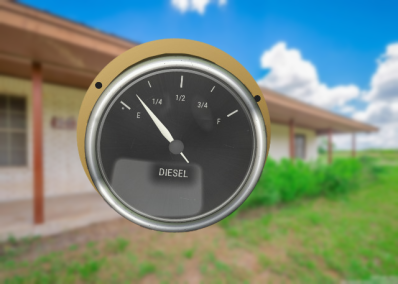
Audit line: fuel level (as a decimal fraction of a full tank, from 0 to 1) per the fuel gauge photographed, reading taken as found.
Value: 0.125
